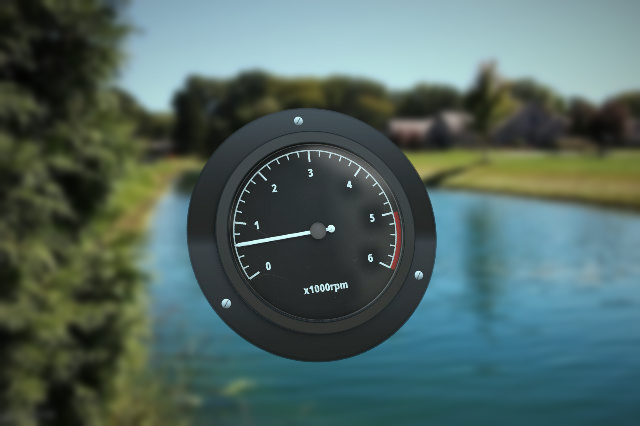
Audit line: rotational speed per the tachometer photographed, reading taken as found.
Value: 600 rpm
